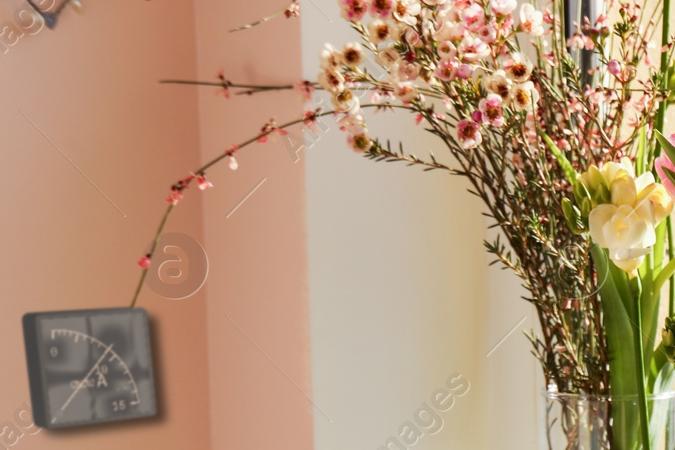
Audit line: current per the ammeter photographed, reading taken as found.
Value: 9 A
